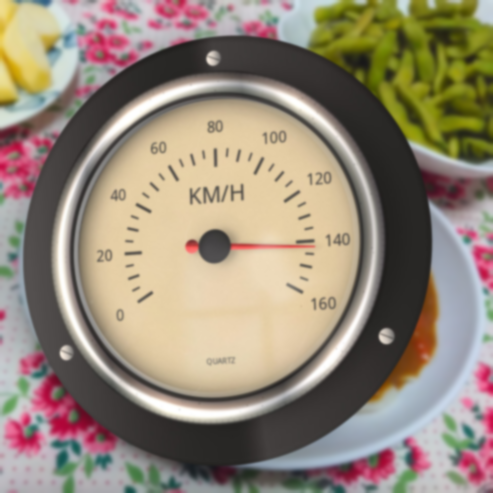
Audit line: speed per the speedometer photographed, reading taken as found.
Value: 142.5 km/h
